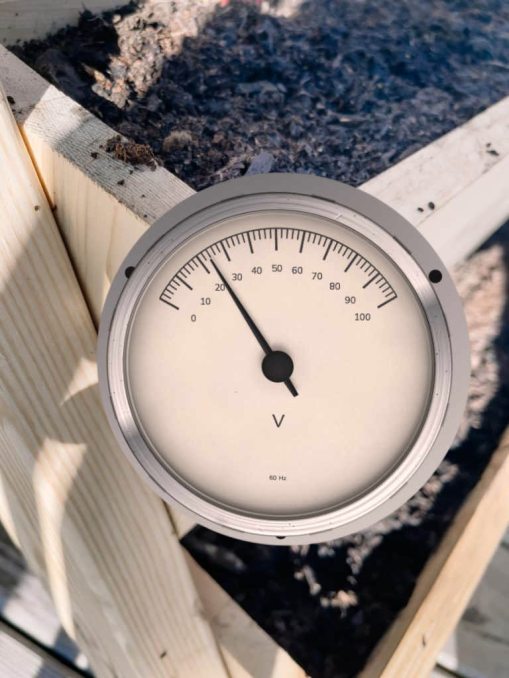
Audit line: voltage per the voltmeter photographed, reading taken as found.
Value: 24 V
